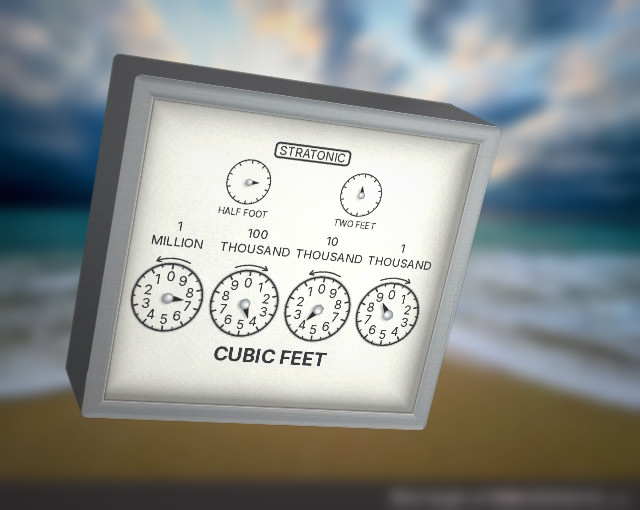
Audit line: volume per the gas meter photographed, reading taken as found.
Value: 743900 ft³
